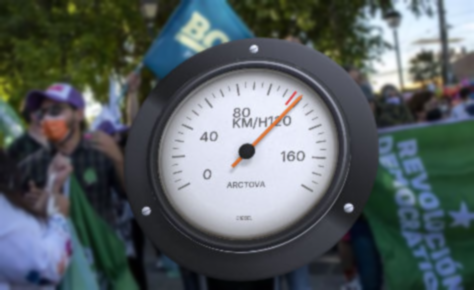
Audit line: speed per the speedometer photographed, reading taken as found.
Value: 120 km/h
